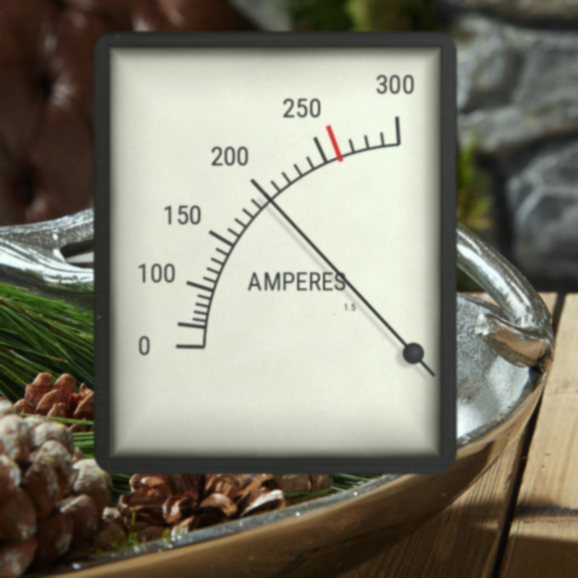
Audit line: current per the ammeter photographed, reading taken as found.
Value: 200 A
